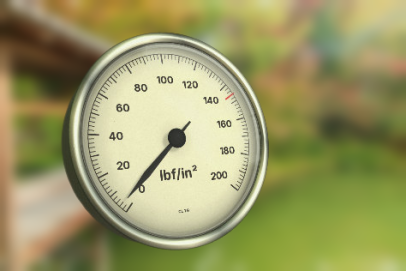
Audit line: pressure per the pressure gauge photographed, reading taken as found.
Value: 4 psi
